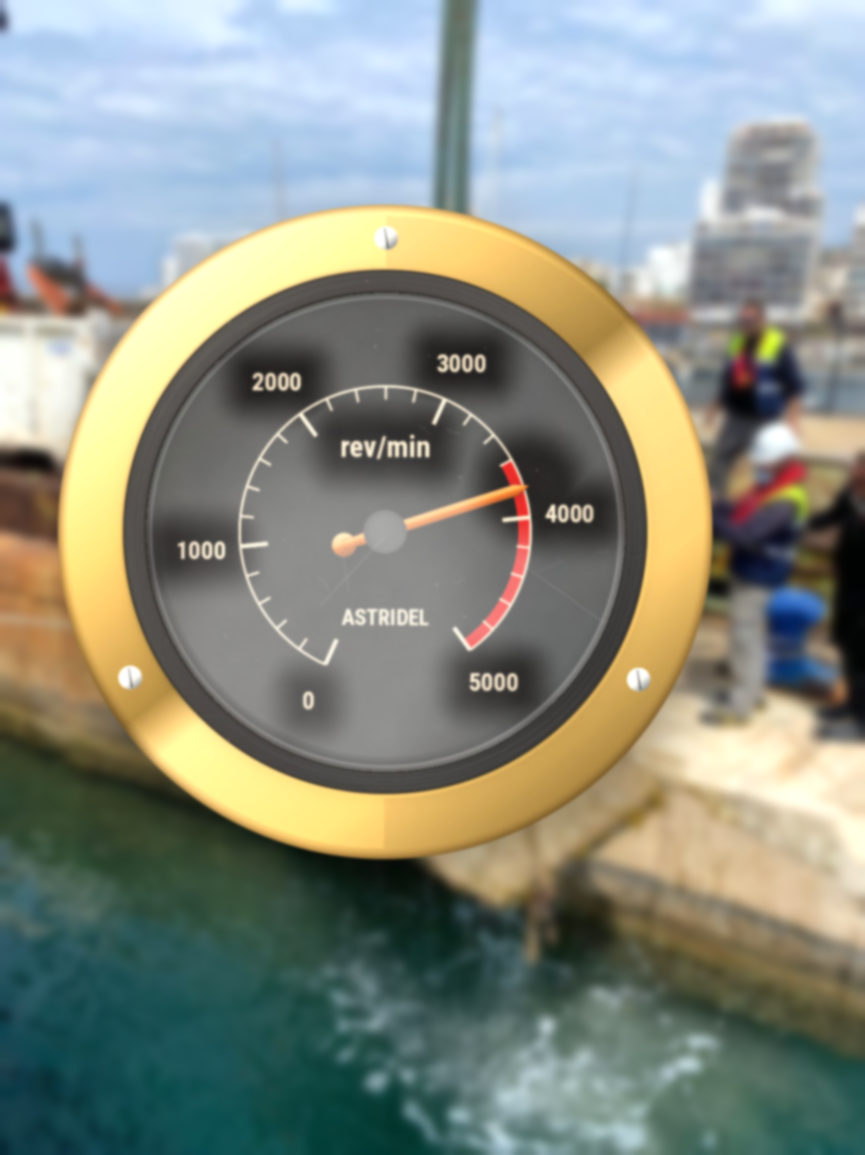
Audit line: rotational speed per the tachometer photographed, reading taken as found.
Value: 3800 rpm
